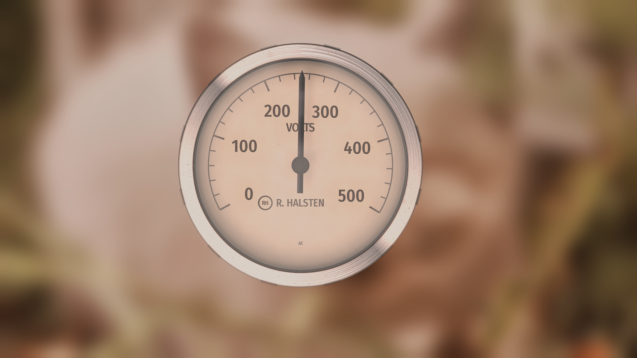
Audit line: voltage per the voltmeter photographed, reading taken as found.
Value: 250 V
